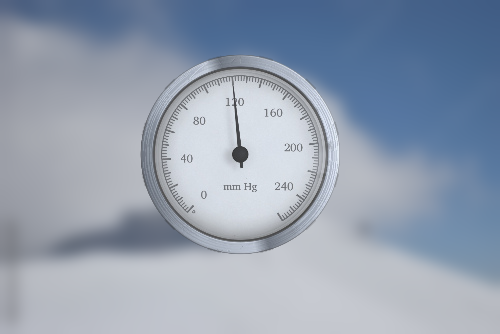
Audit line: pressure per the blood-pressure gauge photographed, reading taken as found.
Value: 120 mmHg
